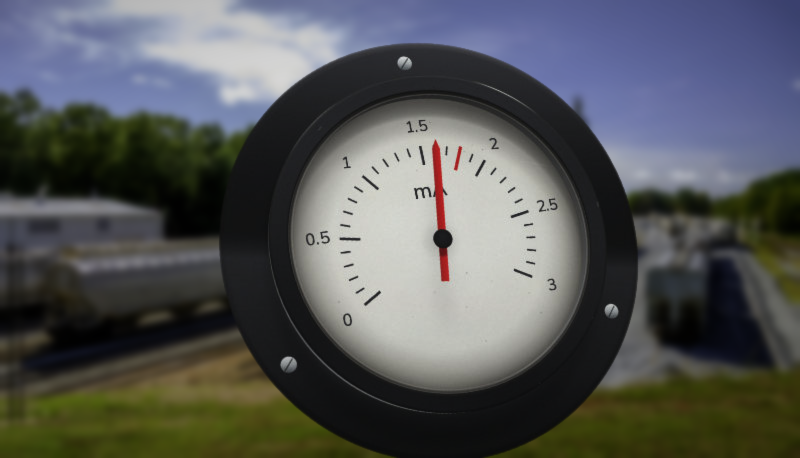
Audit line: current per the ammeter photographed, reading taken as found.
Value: 1.6 mA
